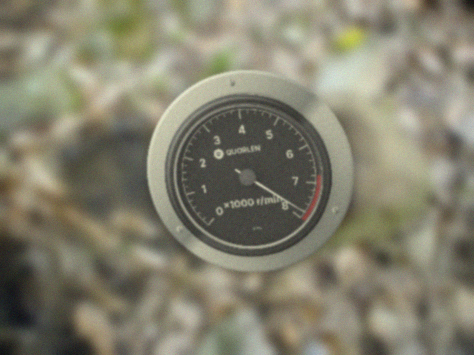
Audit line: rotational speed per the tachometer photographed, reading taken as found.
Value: 7800 rpm
